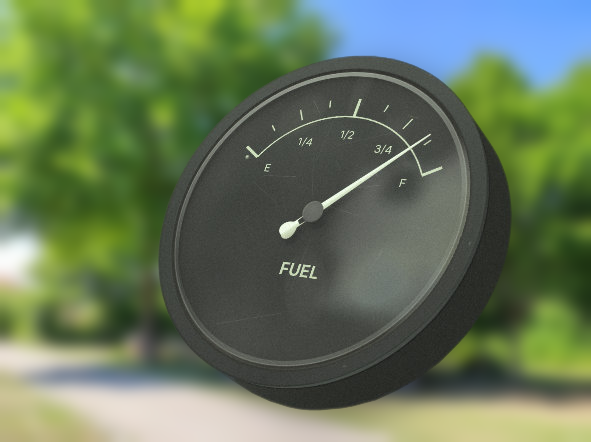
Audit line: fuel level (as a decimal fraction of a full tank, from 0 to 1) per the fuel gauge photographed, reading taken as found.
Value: 0.875
